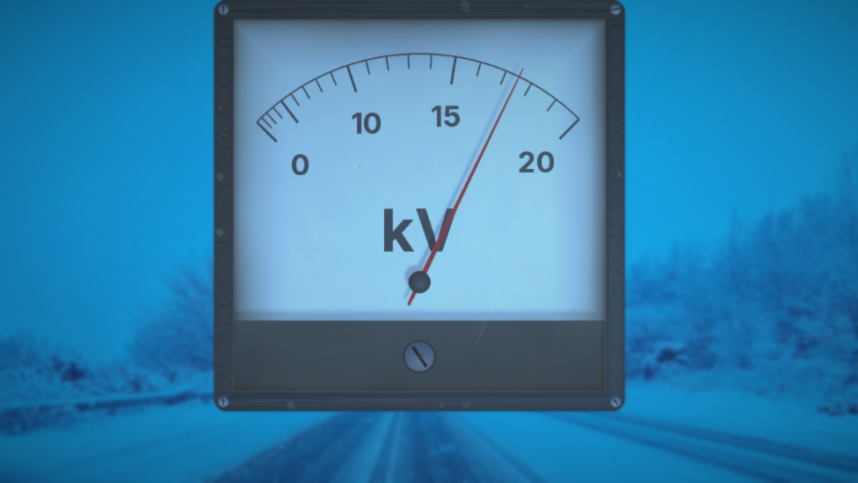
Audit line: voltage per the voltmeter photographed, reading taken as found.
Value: 17.5 kV
